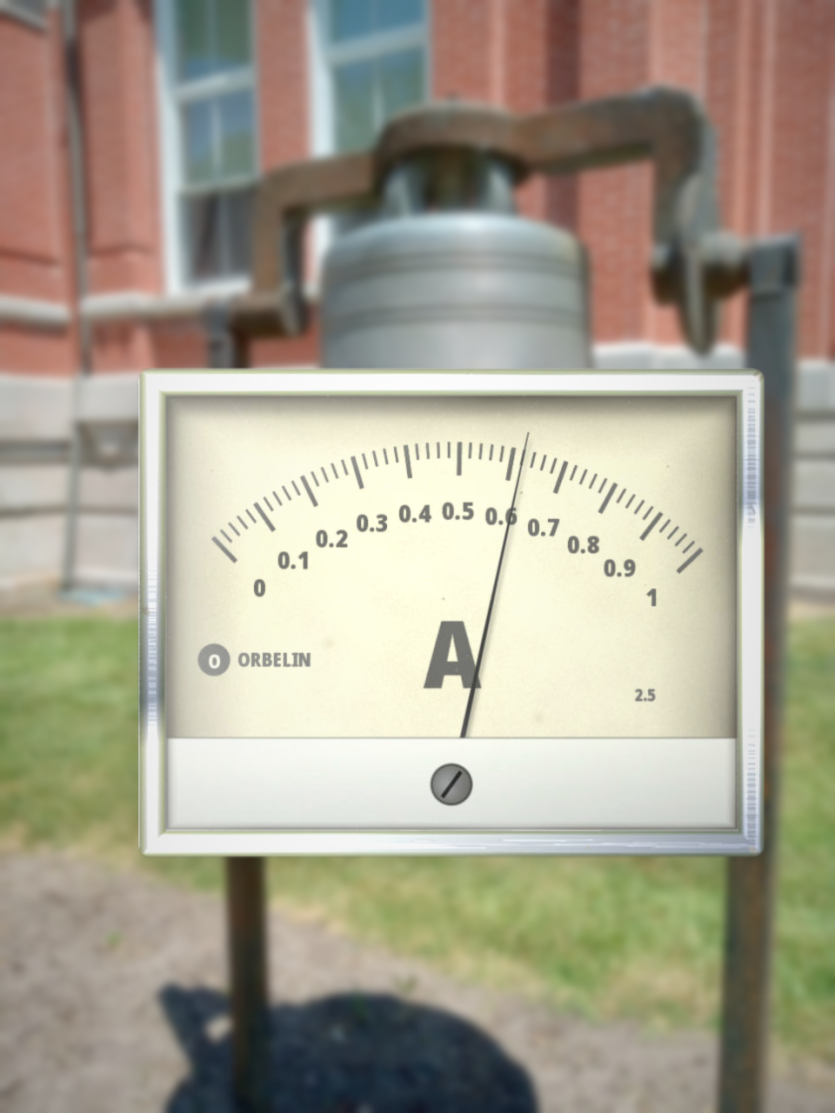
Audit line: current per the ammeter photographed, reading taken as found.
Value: 0.62 A
